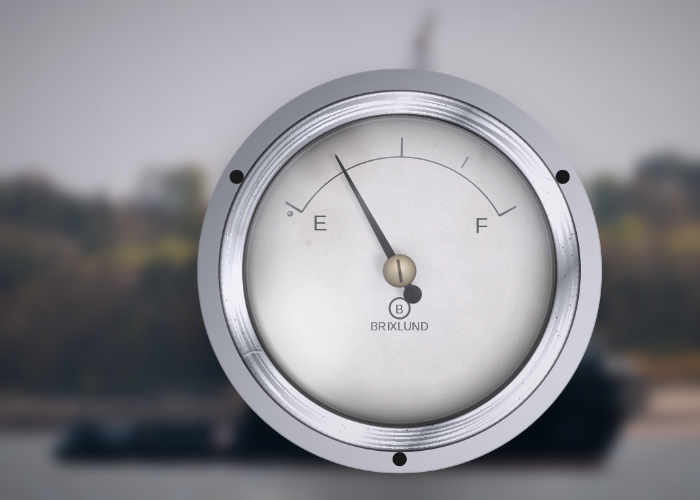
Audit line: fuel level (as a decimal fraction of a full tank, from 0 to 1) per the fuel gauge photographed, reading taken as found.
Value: 0.25
